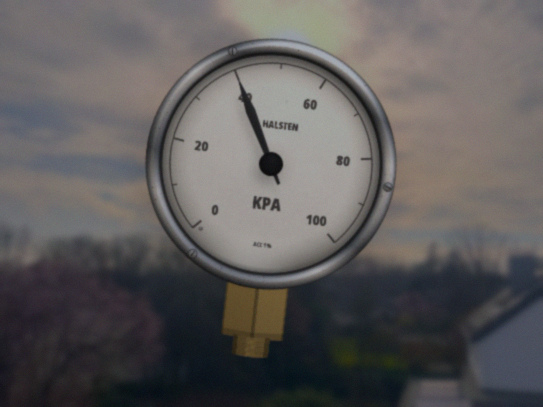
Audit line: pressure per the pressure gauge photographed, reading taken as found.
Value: 40 kPa
